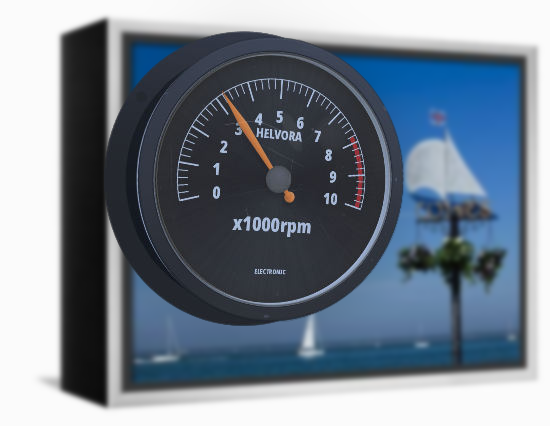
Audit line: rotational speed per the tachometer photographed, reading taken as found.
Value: 3200 rpm
